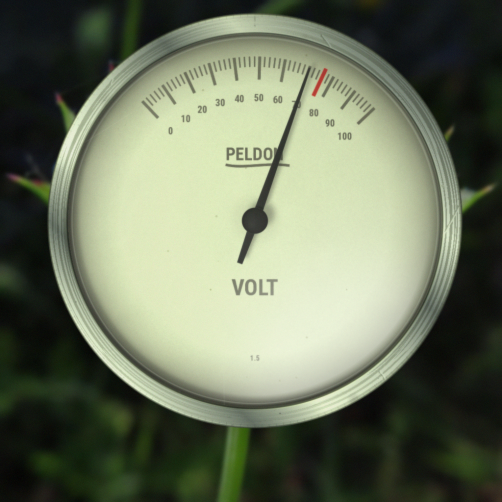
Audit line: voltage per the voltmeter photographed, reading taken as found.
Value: 70 V
